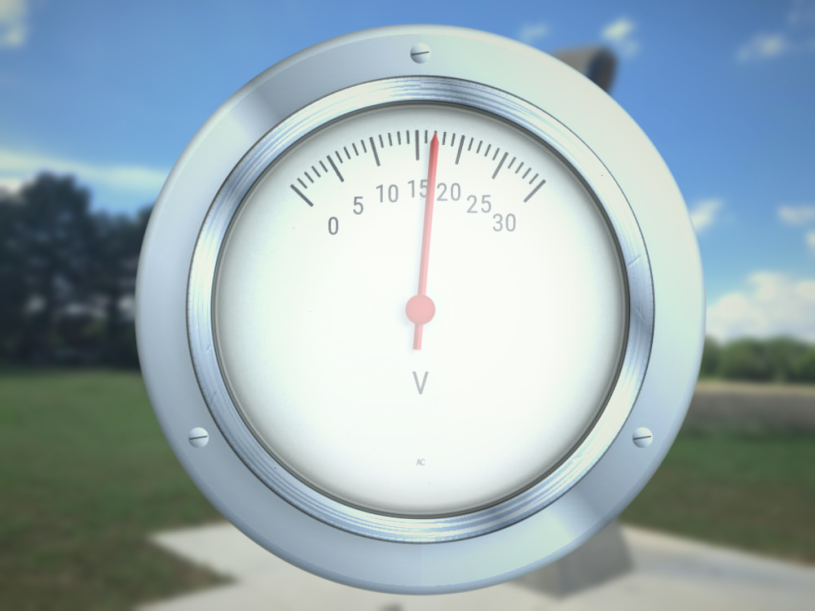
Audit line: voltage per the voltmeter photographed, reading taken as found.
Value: 17 V
